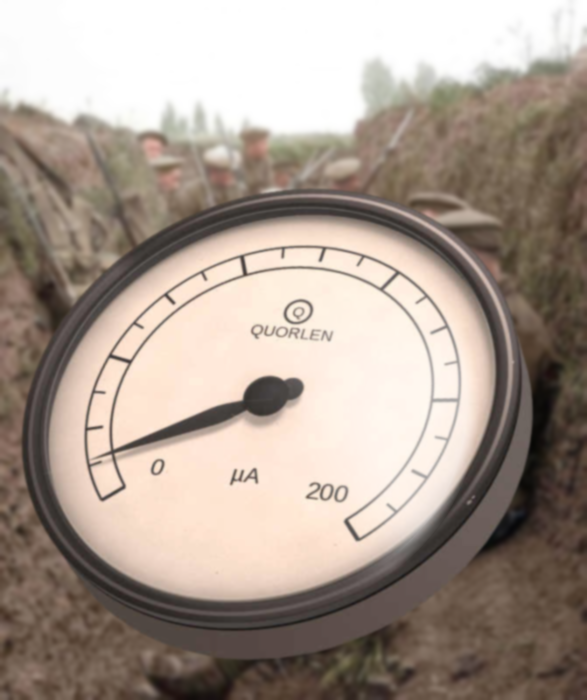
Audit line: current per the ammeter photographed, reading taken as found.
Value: 10 µA
